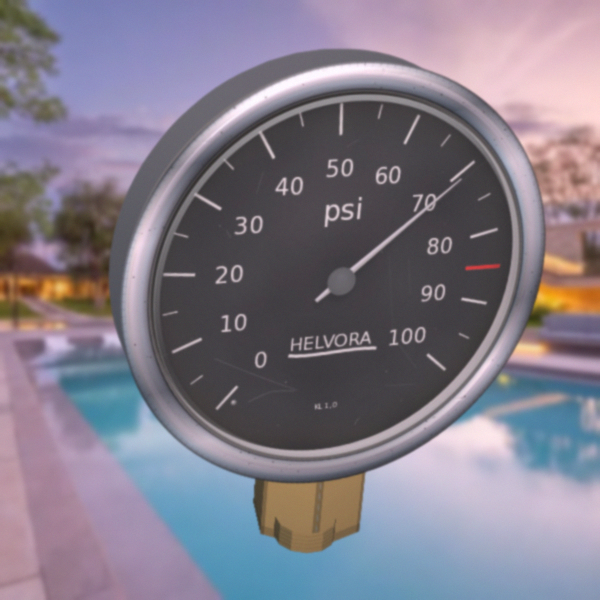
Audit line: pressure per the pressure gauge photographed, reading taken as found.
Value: 70 psi
